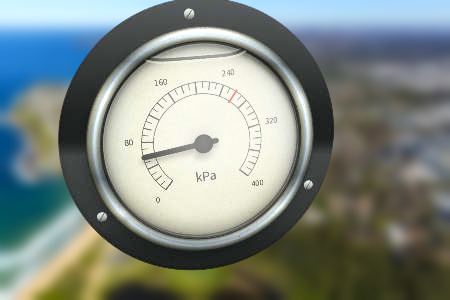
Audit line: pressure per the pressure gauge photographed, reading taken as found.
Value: 60 kPa
